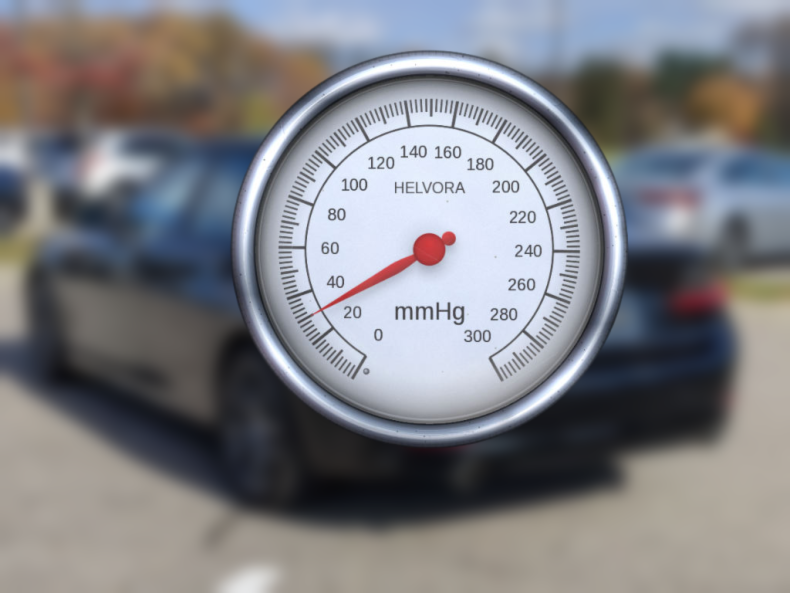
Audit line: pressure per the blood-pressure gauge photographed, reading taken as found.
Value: 30 mmHg
